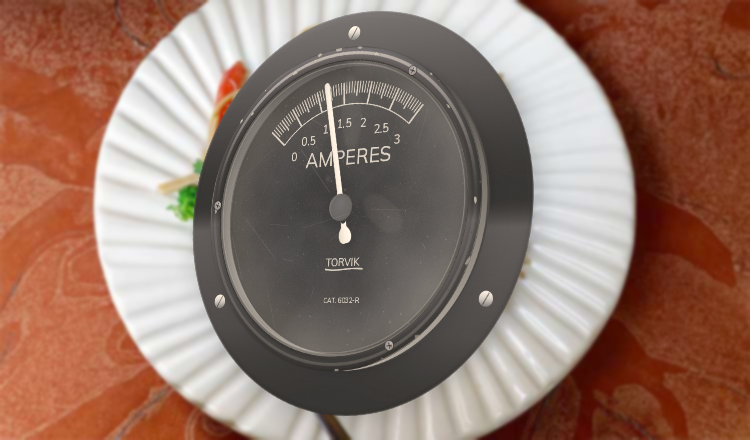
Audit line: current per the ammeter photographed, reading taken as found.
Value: 1.25 A
